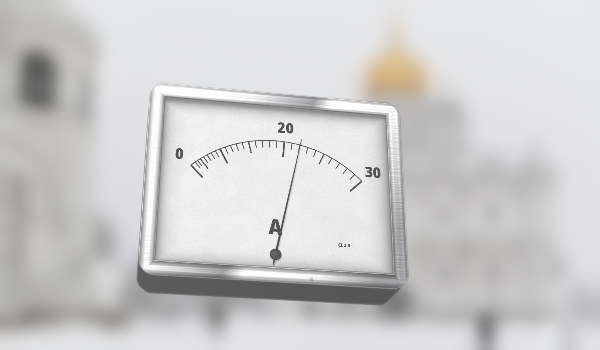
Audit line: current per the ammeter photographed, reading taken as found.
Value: 22 A
